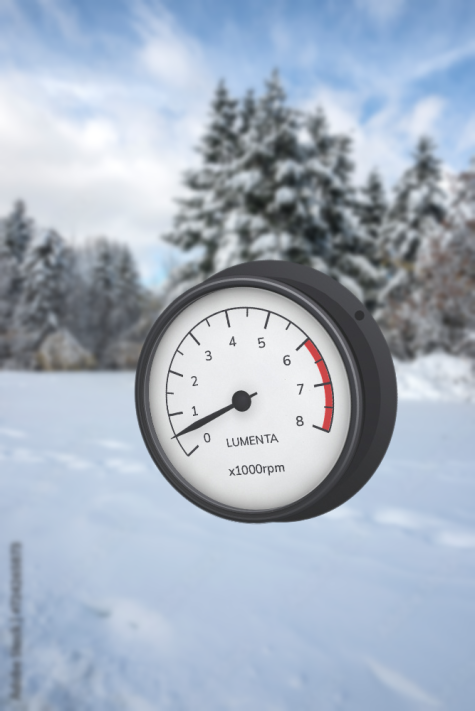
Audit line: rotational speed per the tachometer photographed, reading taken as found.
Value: 500 rpm
